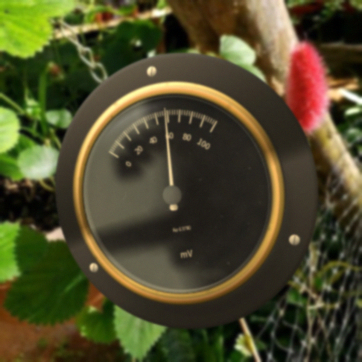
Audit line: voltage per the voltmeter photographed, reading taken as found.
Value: 60 mV
